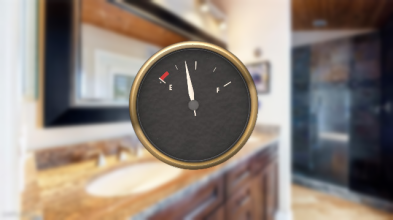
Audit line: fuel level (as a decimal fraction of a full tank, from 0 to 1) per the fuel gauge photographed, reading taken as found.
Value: 0.375
